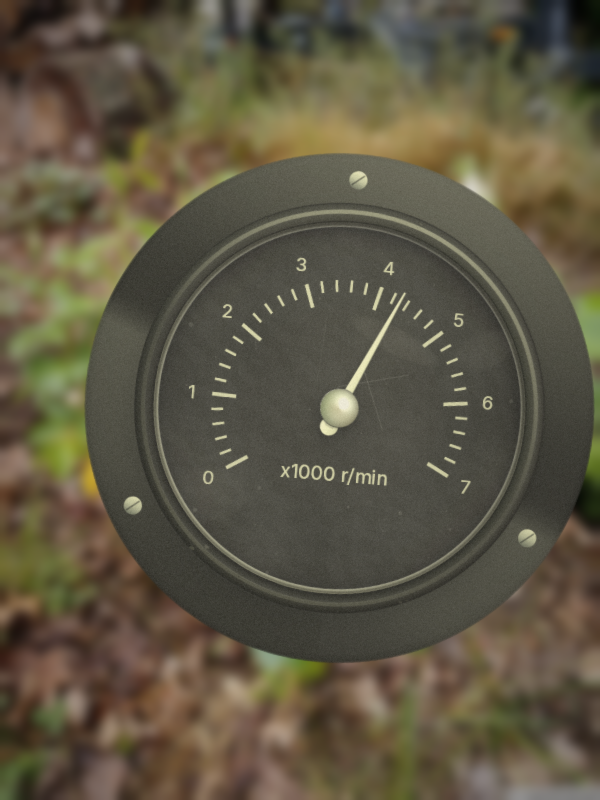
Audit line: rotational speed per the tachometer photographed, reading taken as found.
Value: 4300 rpm
